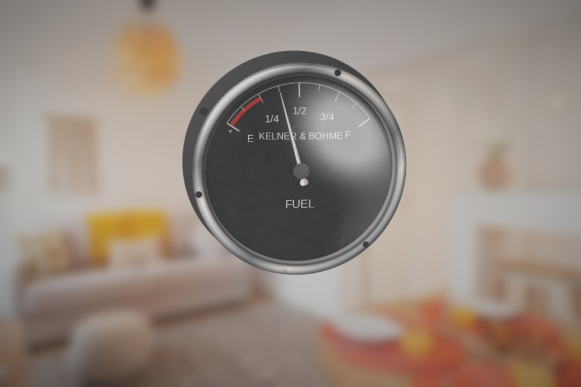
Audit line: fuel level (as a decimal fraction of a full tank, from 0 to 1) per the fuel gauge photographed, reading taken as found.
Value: 0.375
